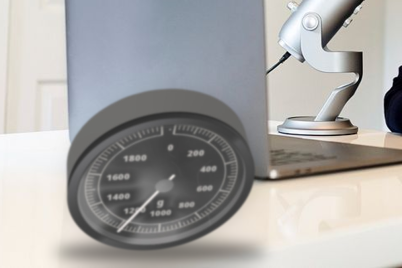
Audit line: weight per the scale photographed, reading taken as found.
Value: 1200 g
